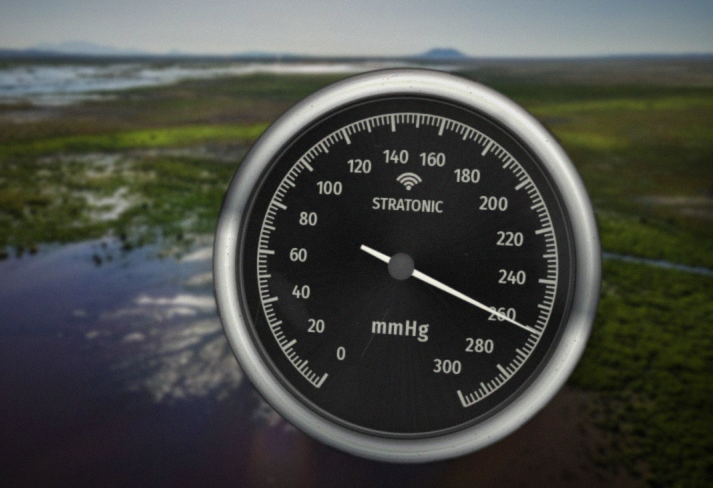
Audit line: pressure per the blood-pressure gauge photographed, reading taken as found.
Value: 260 mmHg
